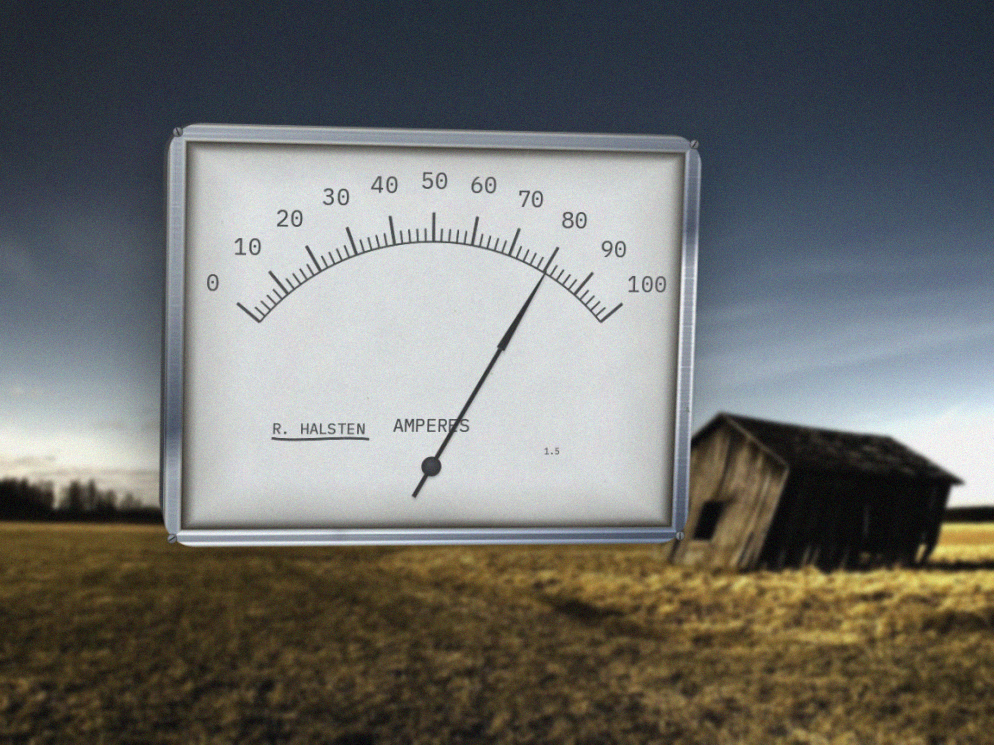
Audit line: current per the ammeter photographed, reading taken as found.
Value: 80 A
